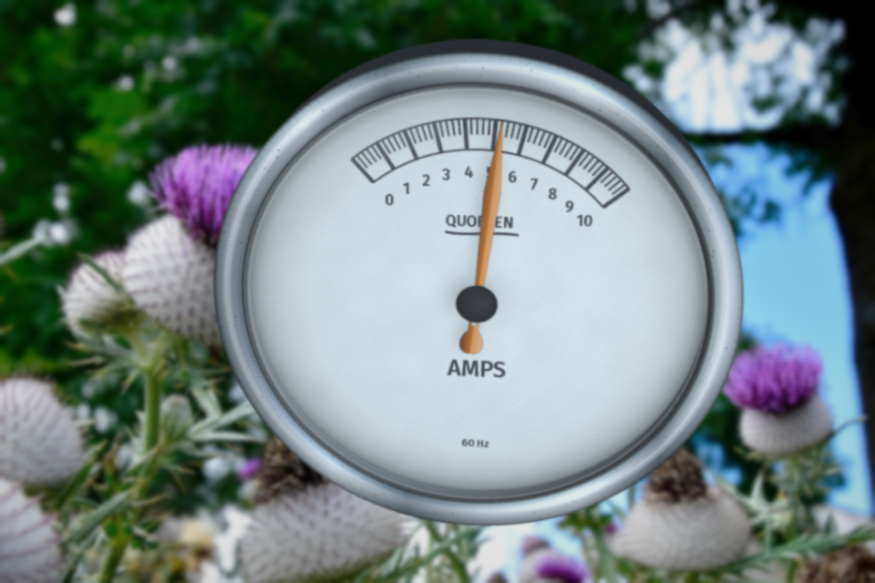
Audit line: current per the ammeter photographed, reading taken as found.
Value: 5.2 A
